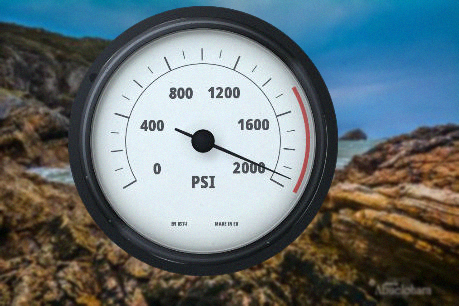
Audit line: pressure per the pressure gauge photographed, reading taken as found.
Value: 1950 psi
